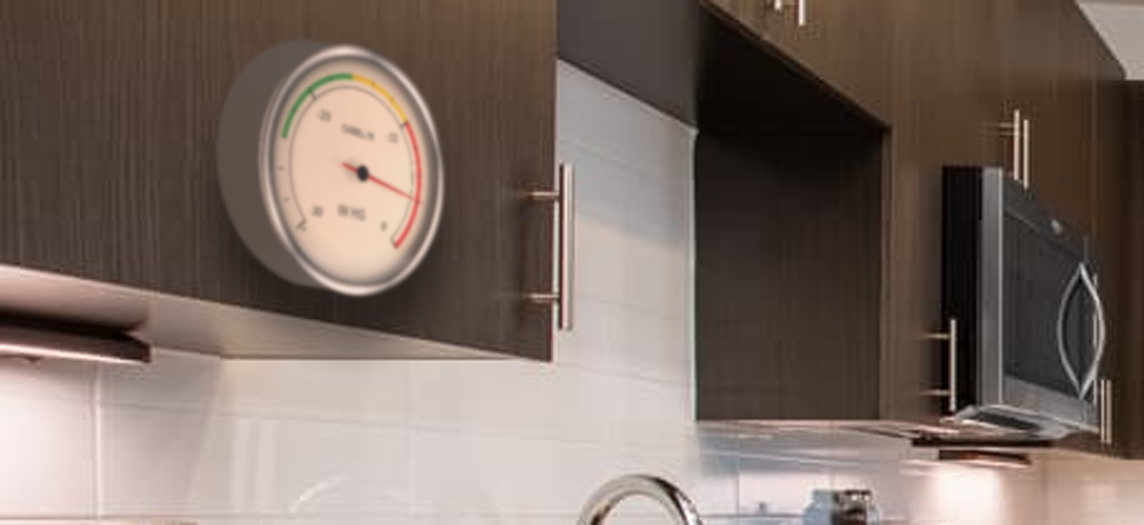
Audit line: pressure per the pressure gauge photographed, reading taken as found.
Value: -4 inHg
